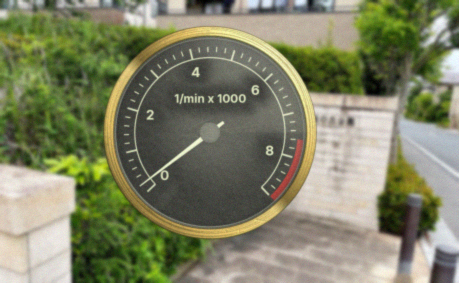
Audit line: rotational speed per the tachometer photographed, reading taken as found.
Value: 200 rpm
